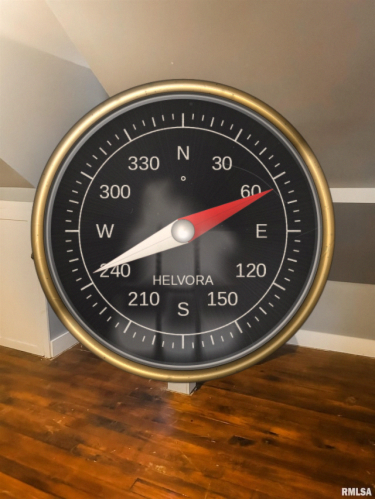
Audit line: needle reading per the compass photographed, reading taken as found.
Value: 65 °
